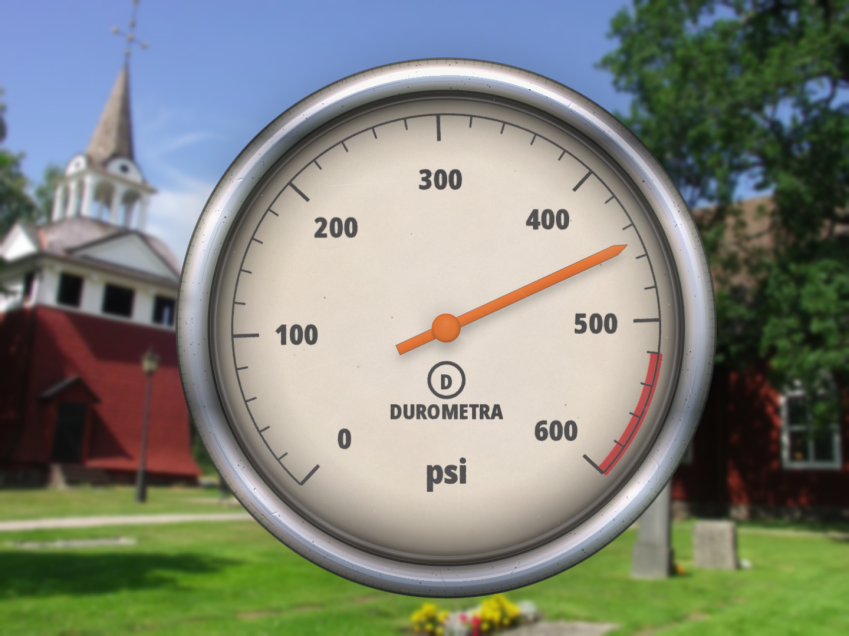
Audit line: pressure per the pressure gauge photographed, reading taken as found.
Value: 450 psi
